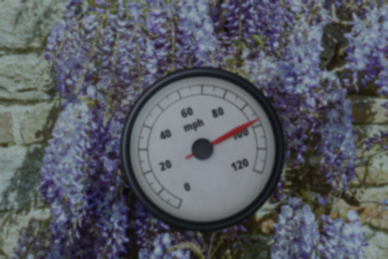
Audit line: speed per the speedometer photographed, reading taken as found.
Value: 97.5 mph
